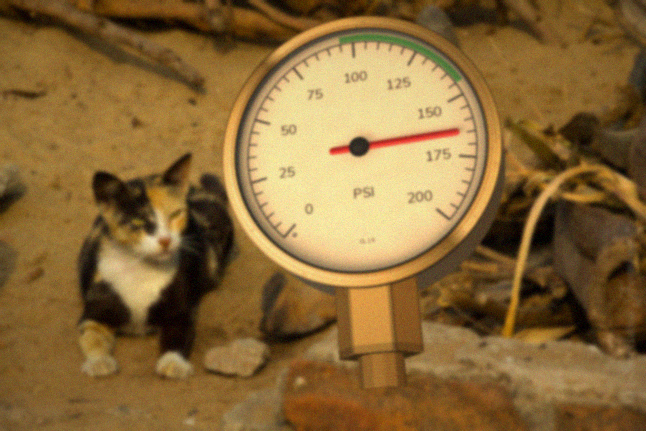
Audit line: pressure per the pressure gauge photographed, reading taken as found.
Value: 165 psi
